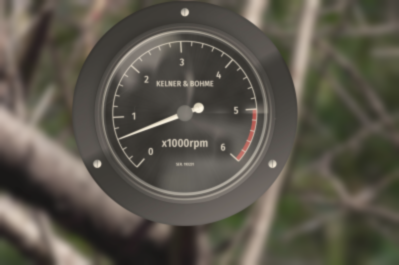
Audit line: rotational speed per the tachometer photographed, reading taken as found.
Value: 600 rpm
